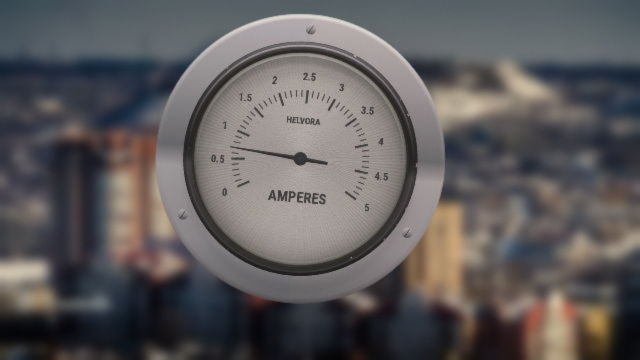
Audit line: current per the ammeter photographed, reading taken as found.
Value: 0.7 A
